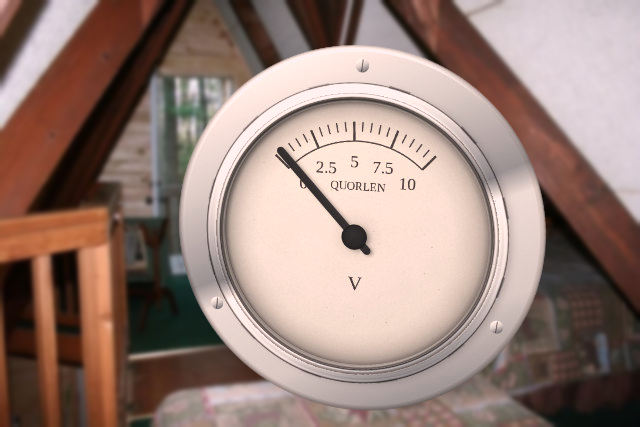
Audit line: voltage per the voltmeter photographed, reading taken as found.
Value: 0.5 V
